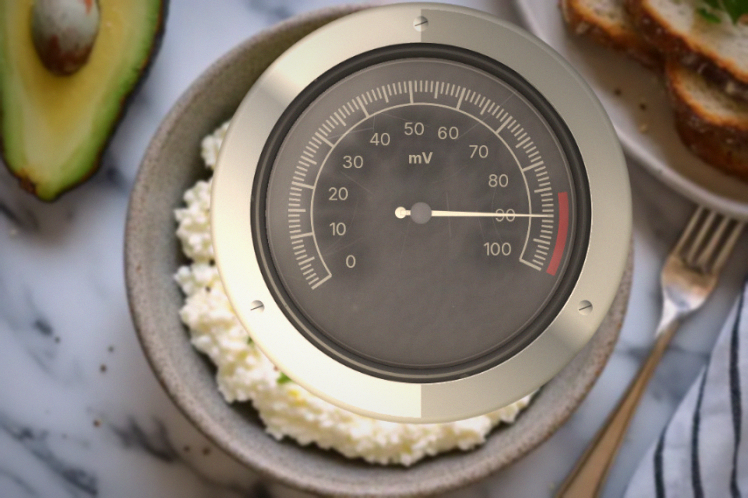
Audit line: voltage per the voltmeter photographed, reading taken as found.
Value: 90 mV
